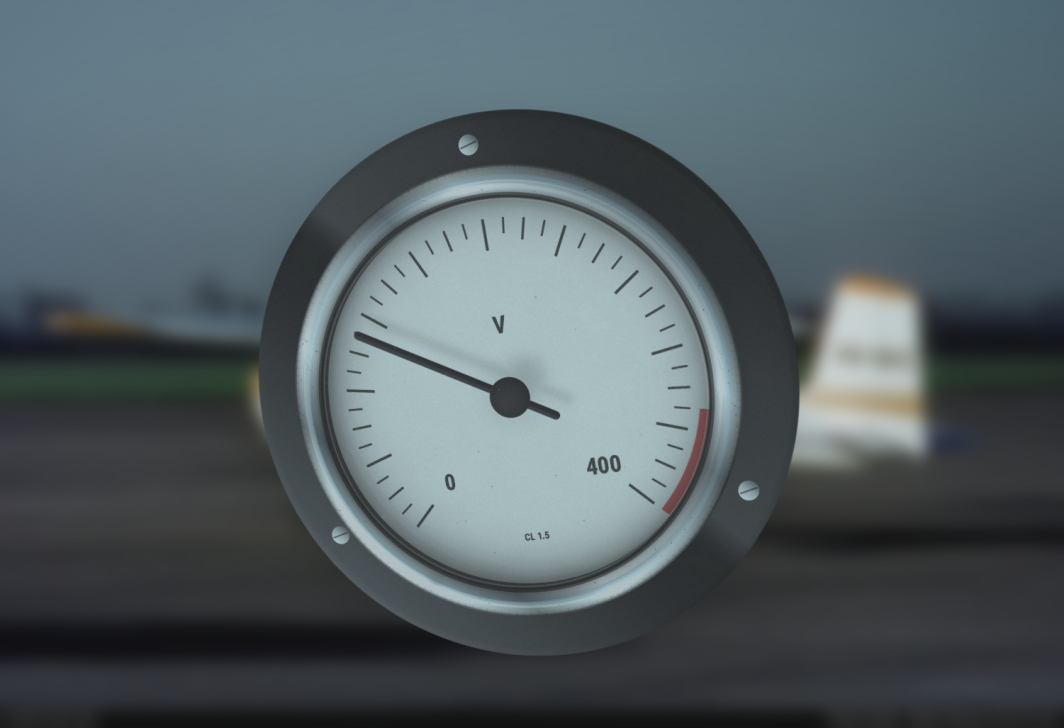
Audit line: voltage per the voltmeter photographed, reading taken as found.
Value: 110 V
